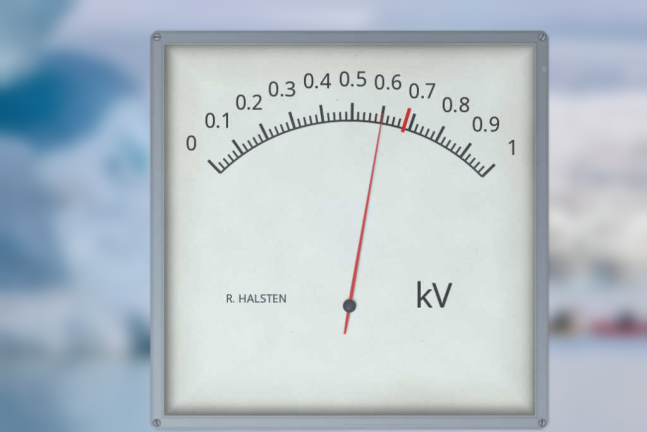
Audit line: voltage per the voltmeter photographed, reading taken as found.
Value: 0.6 kV
